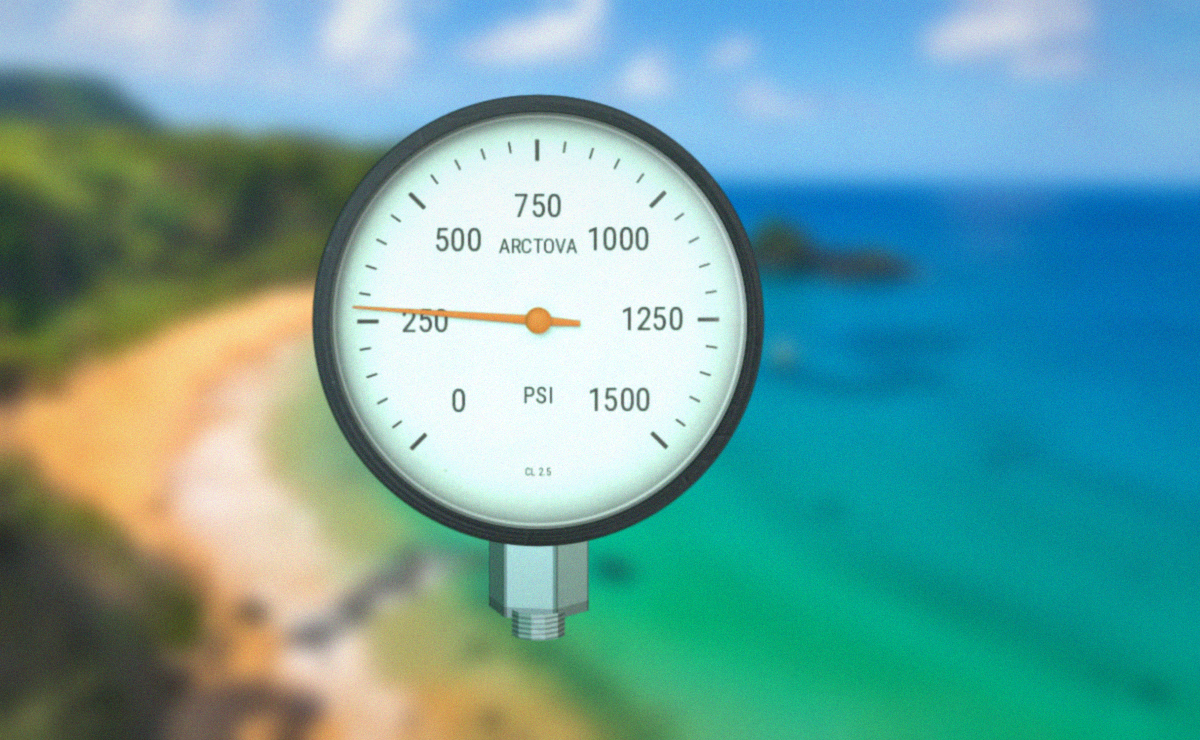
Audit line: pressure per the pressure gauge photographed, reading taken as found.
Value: 275 psi
